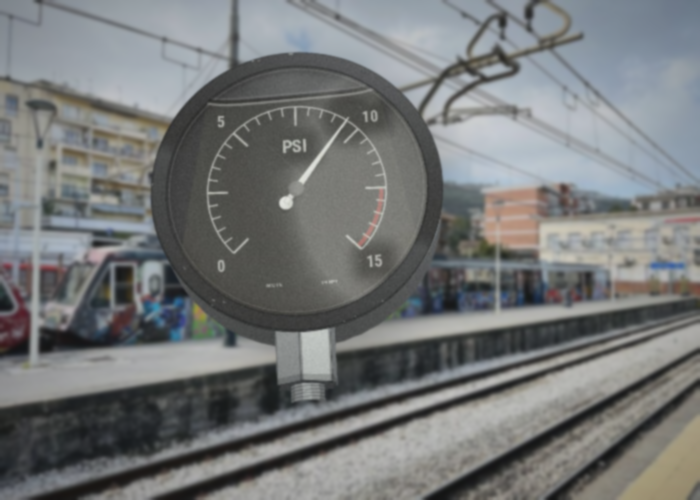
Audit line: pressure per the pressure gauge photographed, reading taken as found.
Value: 9.5 psi
